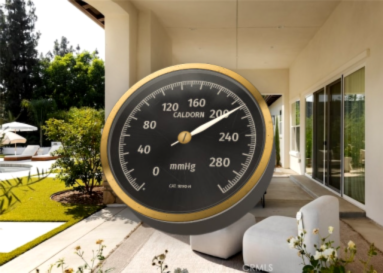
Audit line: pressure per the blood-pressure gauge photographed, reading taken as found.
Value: 210 mmHg
